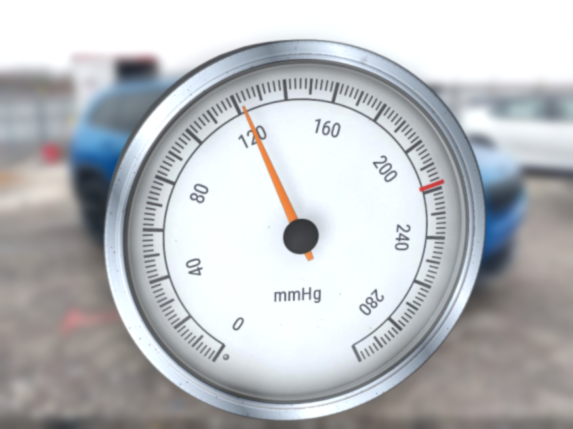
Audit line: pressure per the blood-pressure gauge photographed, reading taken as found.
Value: 122 mmHg
